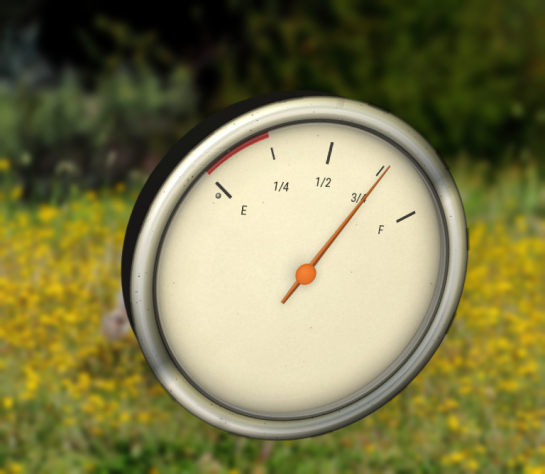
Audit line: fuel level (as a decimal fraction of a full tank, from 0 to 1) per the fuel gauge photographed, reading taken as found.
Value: 0.75
